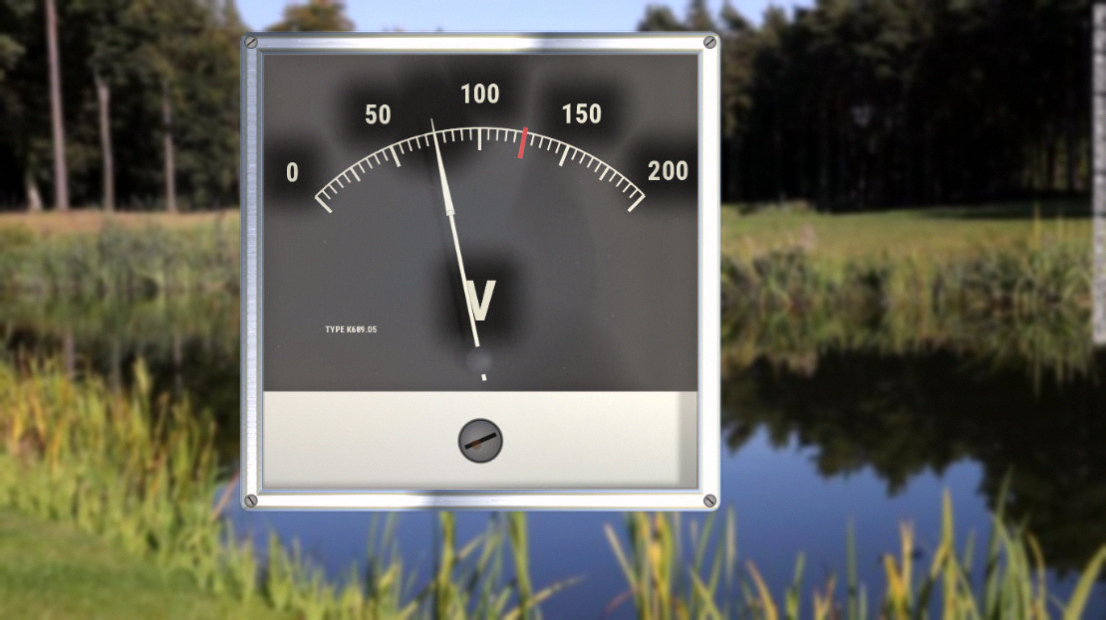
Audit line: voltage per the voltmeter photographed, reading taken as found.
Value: 75 V
